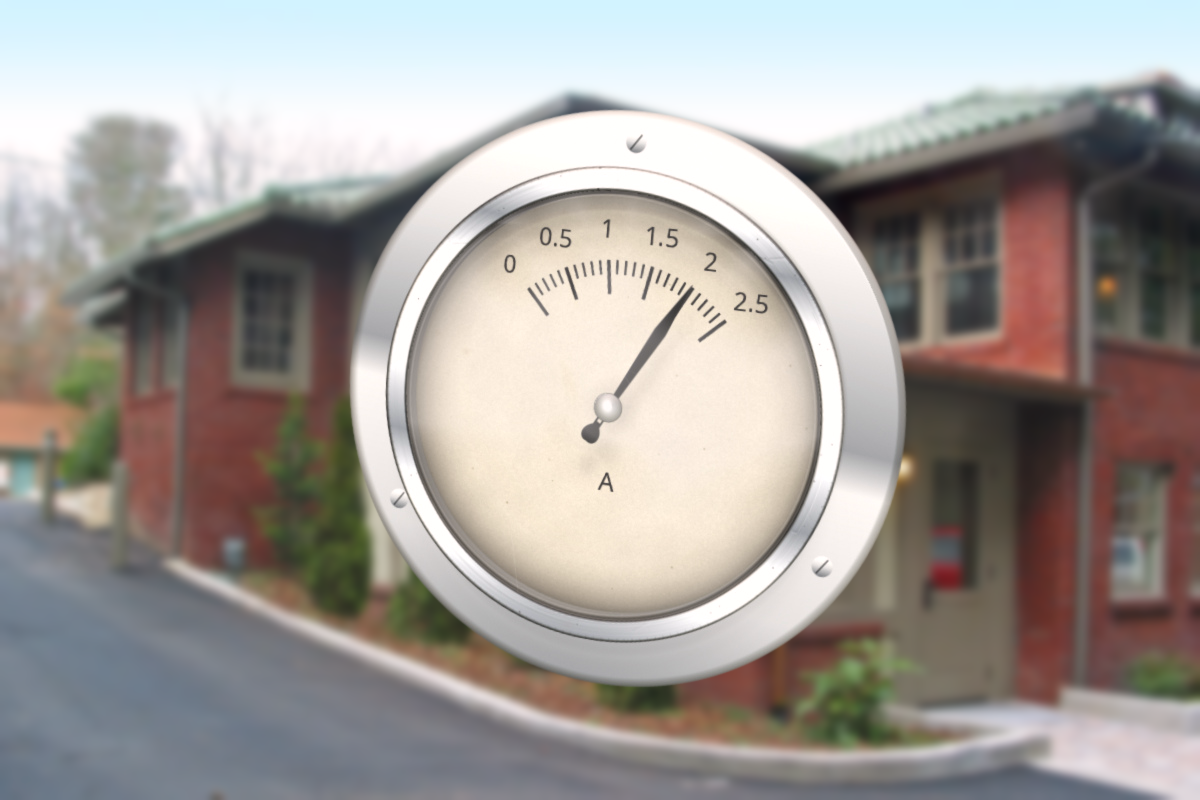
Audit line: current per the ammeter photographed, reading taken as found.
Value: 2 A
